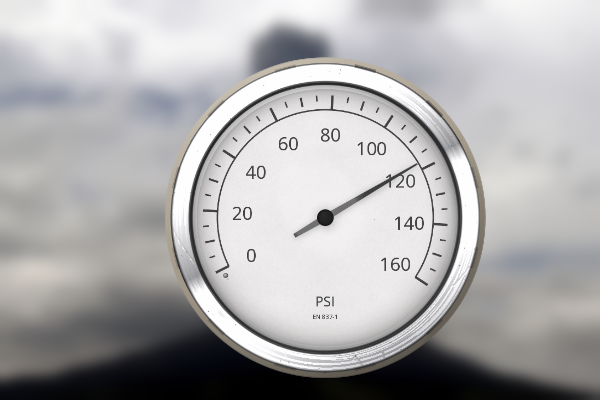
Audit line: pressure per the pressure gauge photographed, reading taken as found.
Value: 117.5 psi
